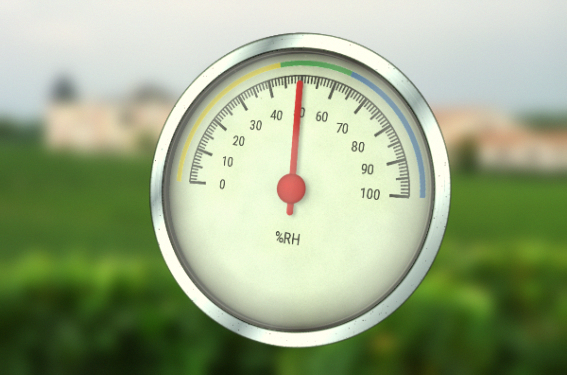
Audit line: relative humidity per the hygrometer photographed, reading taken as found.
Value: 50 %
